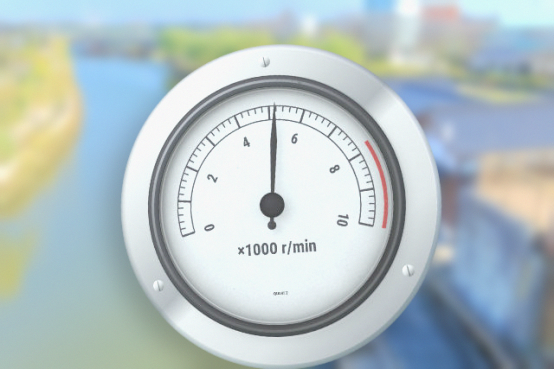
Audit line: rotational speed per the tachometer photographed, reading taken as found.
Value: 5200 rpm
